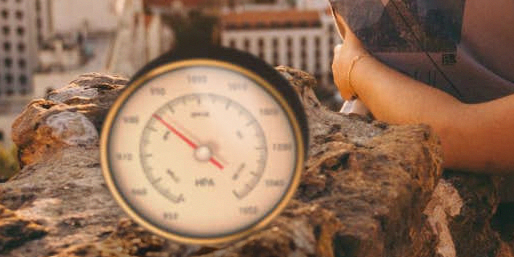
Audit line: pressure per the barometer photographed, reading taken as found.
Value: 985 hPa
